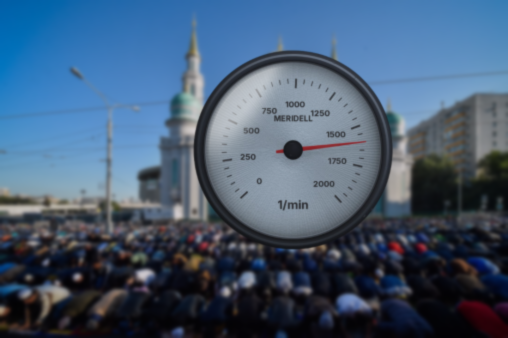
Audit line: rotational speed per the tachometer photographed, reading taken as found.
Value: 1600 rpm
